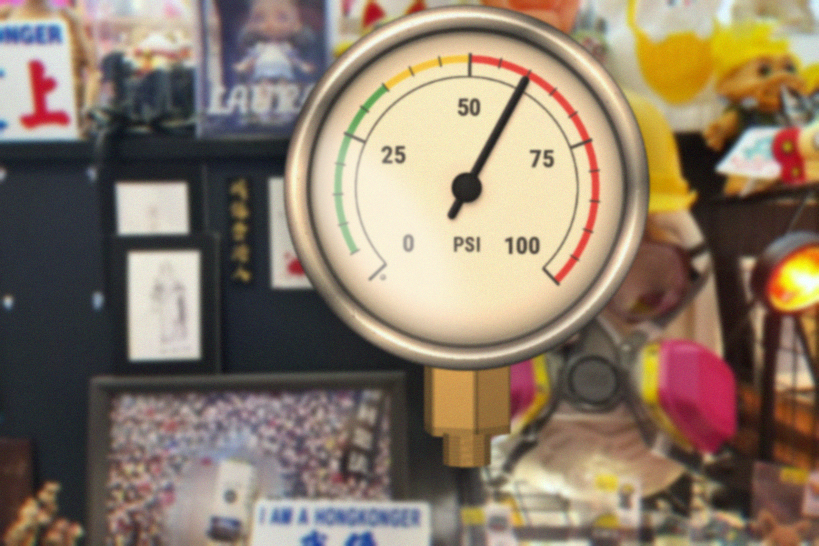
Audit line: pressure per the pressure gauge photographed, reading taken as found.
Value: 60 psi
